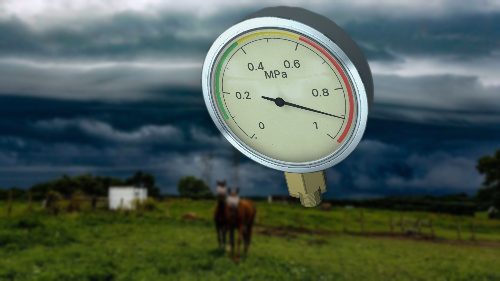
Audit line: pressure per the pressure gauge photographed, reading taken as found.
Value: 0.9 MPa
